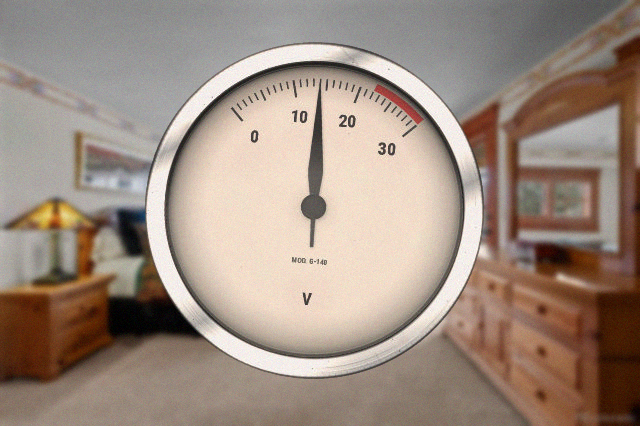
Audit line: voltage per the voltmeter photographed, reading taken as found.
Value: 14 V
